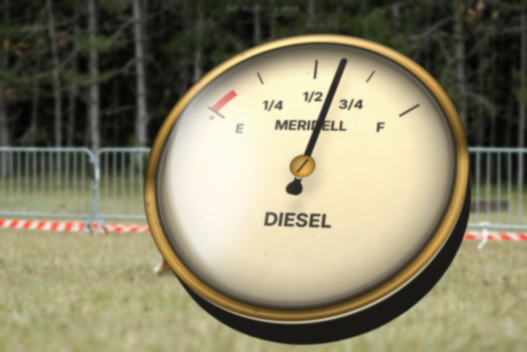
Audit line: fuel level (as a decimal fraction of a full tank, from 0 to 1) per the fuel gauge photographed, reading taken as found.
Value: 0.625
